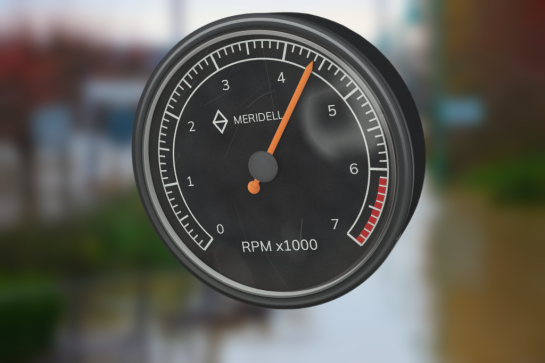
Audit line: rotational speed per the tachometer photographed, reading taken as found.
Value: 4400 rpm
